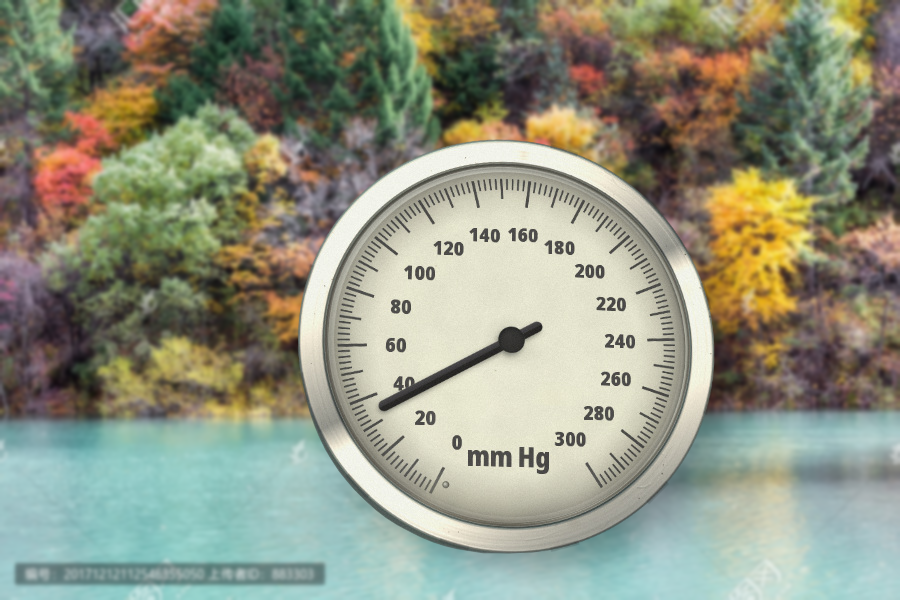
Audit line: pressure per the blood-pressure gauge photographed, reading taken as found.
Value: 34 mmHg
